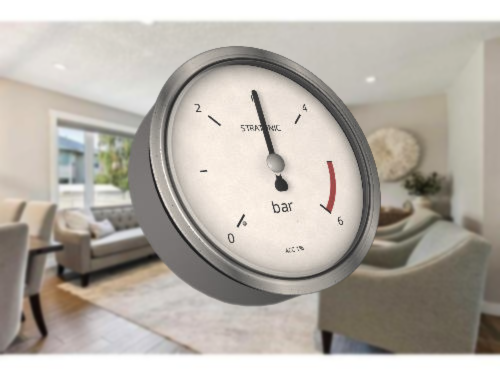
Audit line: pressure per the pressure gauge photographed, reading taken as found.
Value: 3 bar
